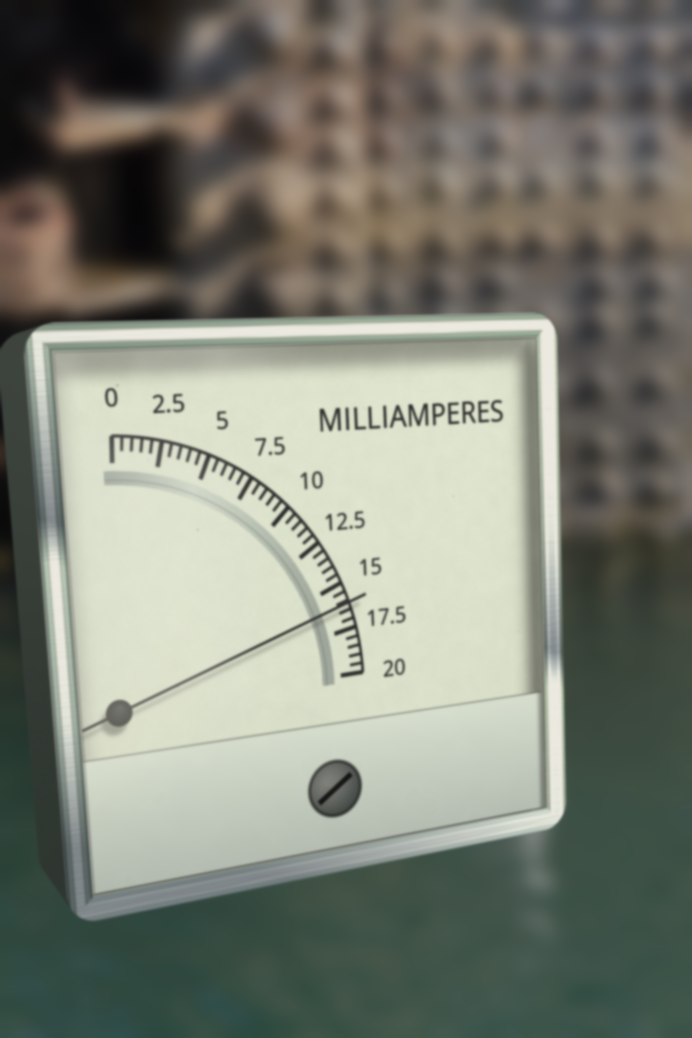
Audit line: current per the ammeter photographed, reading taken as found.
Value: 16 mA
